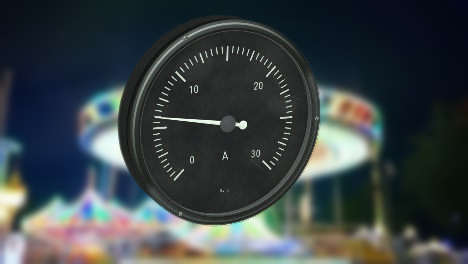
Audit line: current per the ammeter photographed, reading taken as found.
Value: 6 A
